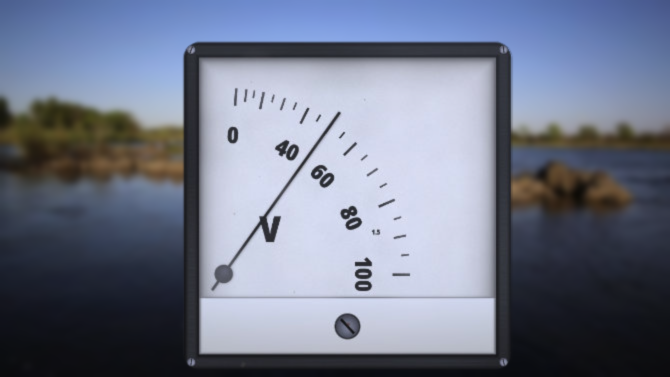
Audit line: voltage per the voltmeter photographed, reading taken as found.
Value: 50 V
